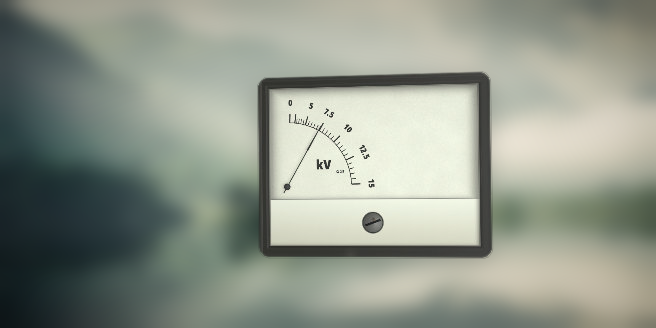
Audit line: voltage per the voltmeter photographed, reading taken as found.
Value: 7.5 kV
